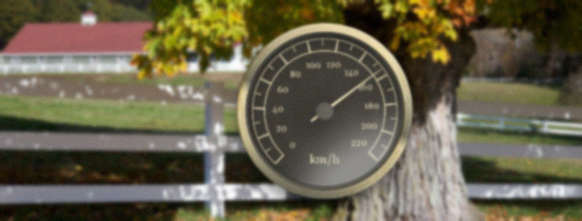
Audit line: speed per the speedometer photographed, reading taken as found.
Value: 155 km/h
